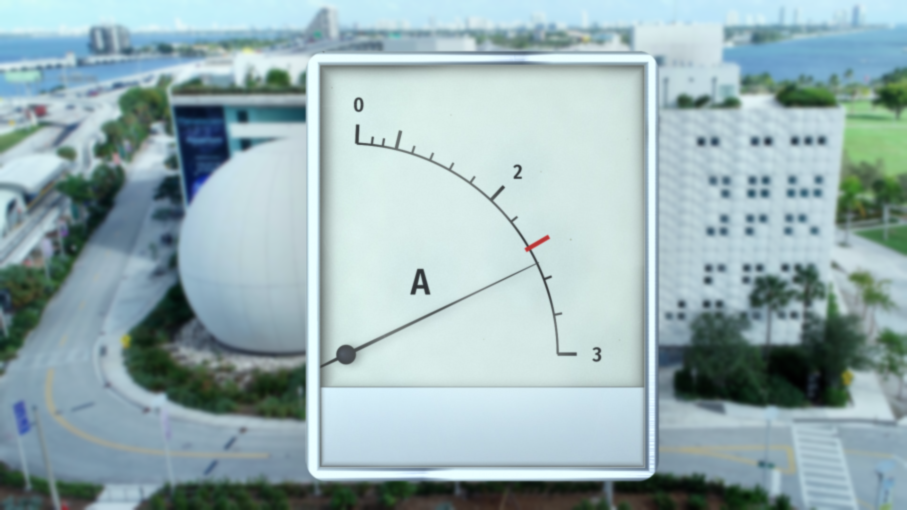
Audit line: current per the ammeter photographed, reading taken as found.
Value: 2.5 A
